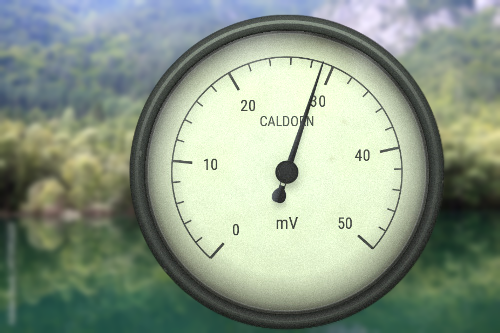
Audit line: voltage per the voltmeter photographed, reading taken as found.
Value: 29 mV
